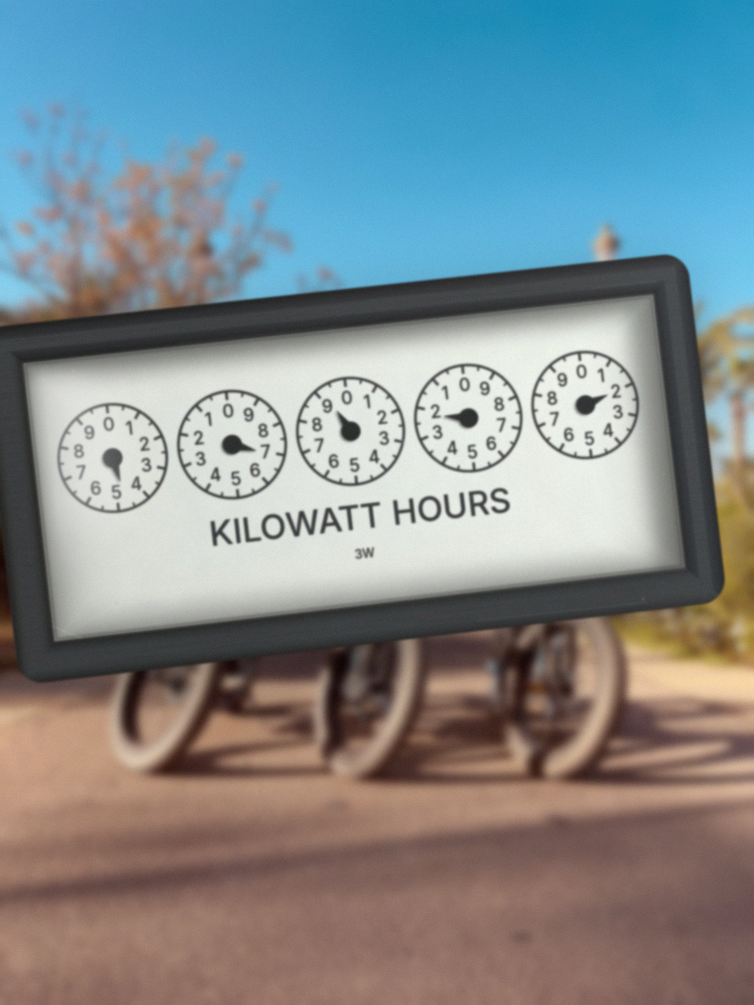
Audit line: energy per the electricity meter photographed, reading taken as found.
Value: 46922 kWh
